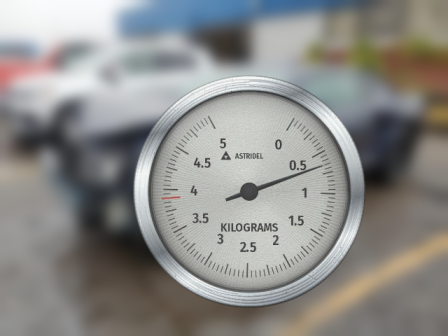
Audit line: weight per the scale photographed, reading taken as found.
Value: 0.65 kg
